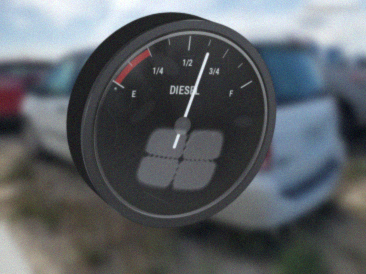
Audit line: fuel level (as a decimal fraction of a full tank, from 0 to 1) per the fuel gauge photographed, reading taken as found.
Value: 0.625
